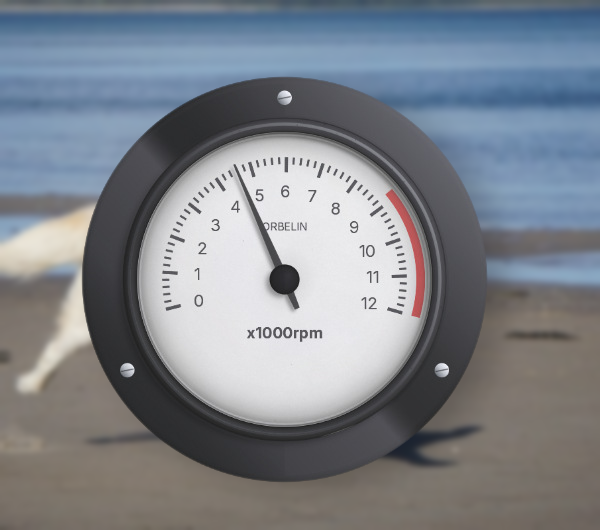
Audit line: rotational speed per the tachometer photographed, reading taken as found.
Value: 4600 rpm
